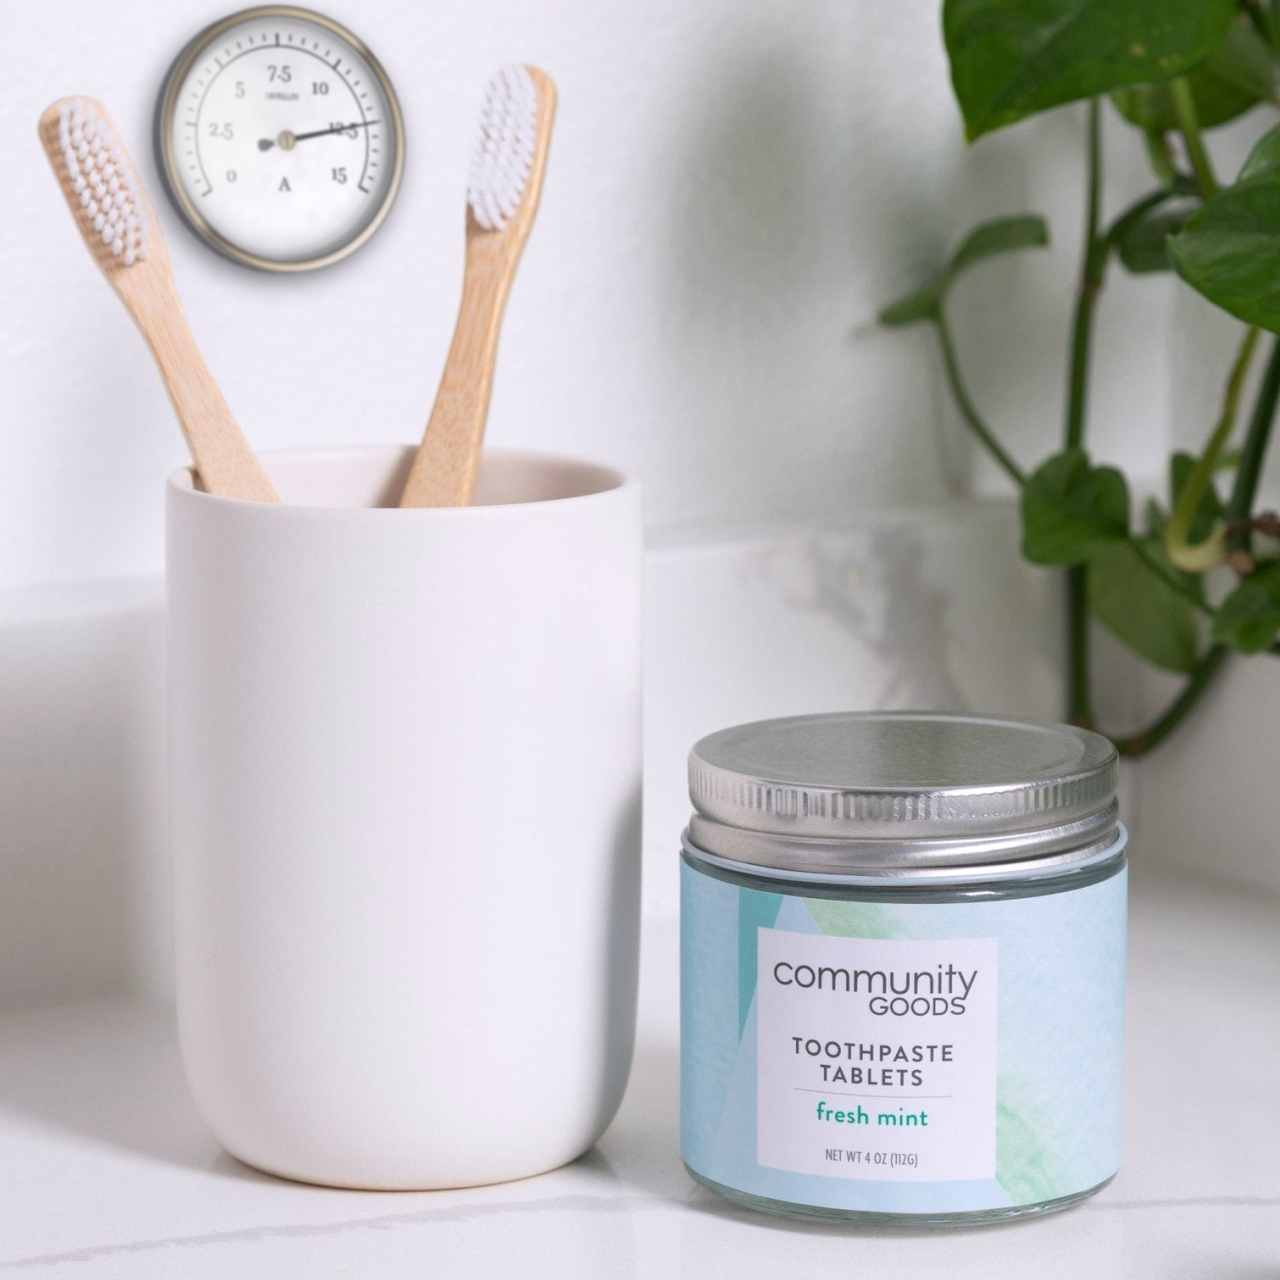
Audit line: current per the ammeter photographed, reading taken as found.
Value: 12.5 A
